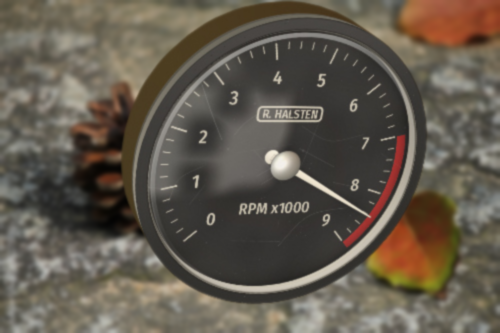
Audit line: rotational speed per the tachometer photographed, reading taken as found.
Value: 8400 rpm
